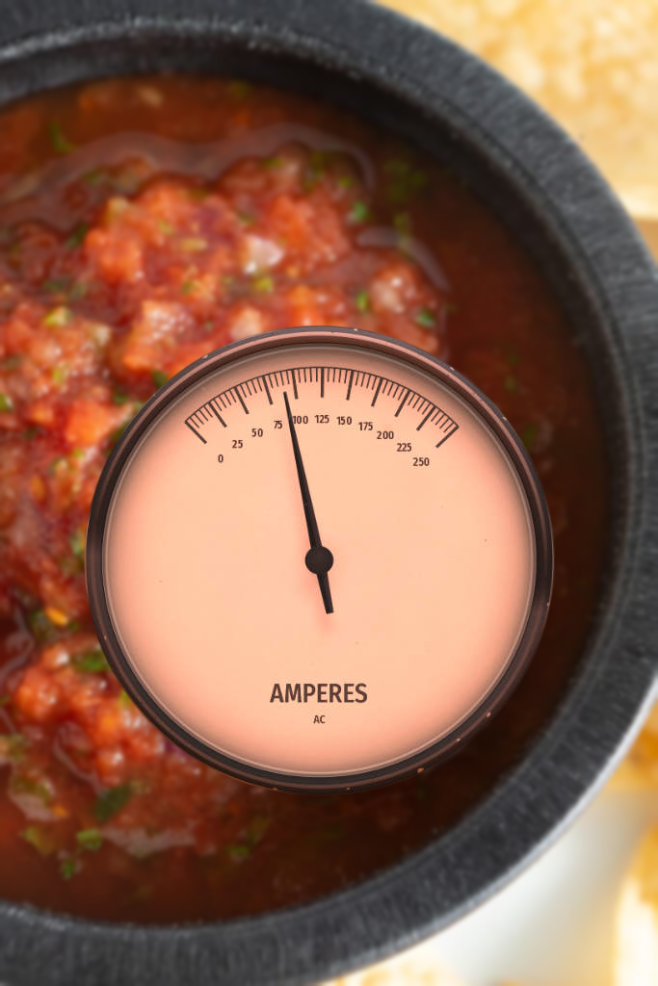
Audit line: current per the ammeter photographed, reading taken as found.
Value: 90 A
